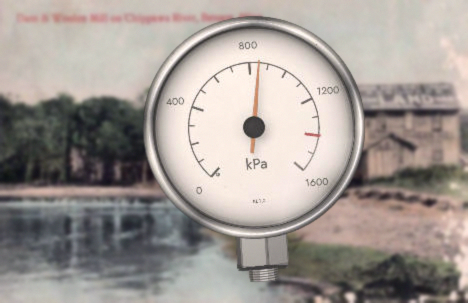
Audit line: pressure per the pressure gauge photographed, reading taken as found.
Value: 850 kPa
